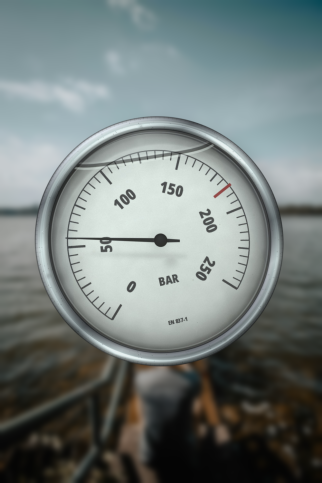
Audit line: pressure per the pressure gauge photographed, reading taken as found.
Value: 55 bar
